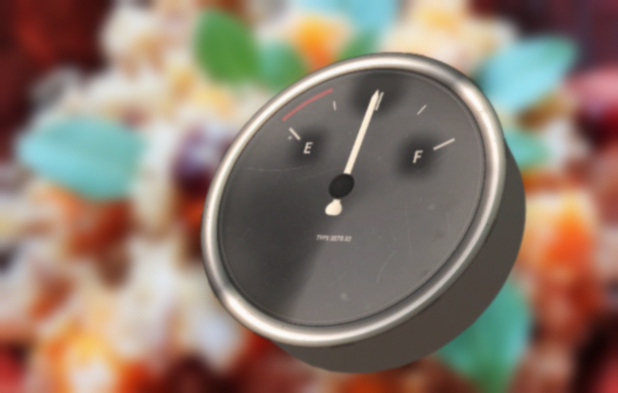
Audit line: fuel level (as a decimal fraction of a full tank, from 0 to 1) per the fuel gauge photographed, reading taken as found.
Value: 0.5
